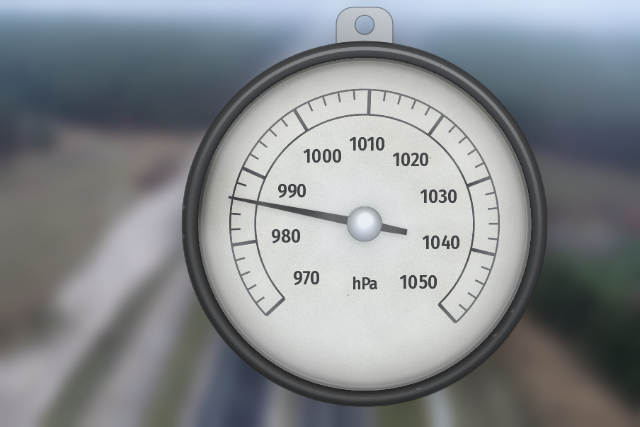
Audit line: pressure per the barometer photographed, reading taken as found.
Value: 986 hPa
